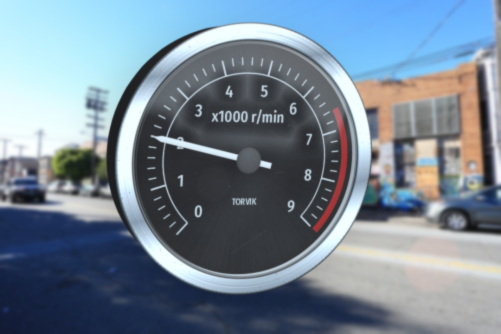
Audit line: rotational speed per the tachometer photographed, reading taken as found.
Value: 2000 rpm
